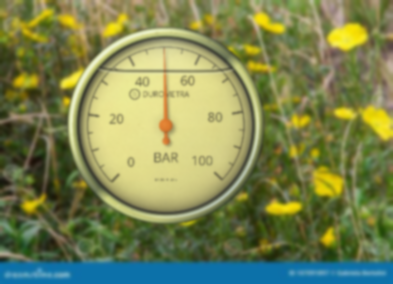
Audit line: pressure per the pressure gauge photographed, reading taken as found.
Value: 50 bar
